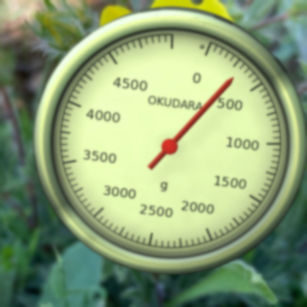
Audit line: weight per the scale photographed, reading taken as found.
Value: 300 g
